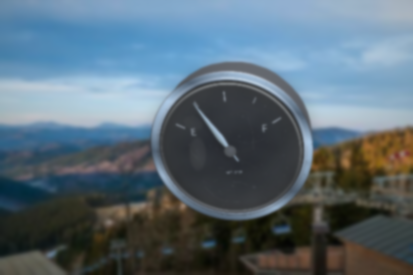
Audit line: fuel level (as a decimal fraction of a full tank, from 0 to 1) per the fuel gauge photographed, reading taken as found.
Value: 0.25
